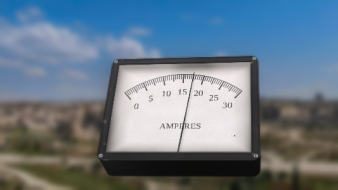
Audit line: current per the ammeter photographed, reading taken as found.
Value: 17.5 A
